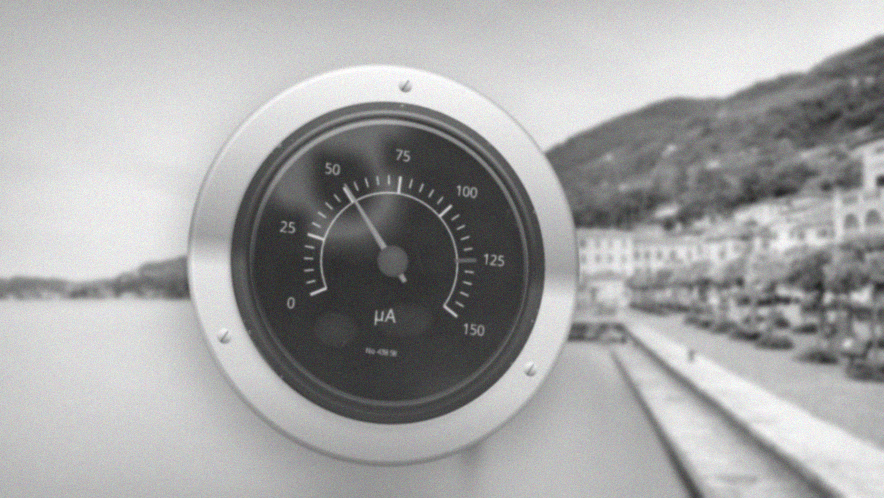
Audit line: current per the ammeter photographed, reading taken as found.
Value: 50 µA
